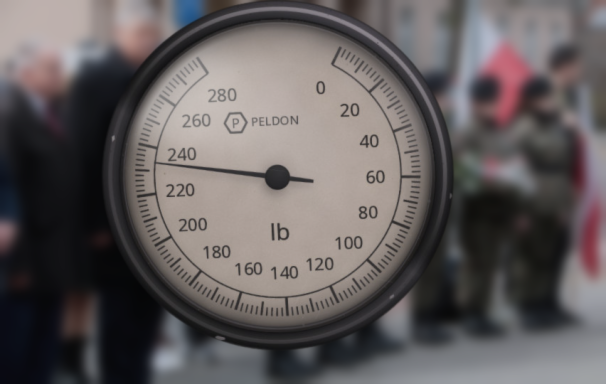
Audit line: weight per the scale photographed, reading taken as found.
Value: 234 lb
